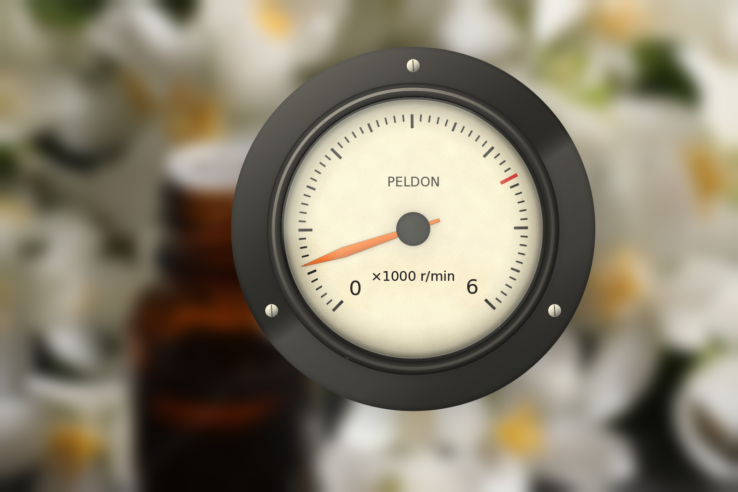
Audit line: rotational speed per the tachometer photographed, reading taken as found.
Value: 600 rpm
